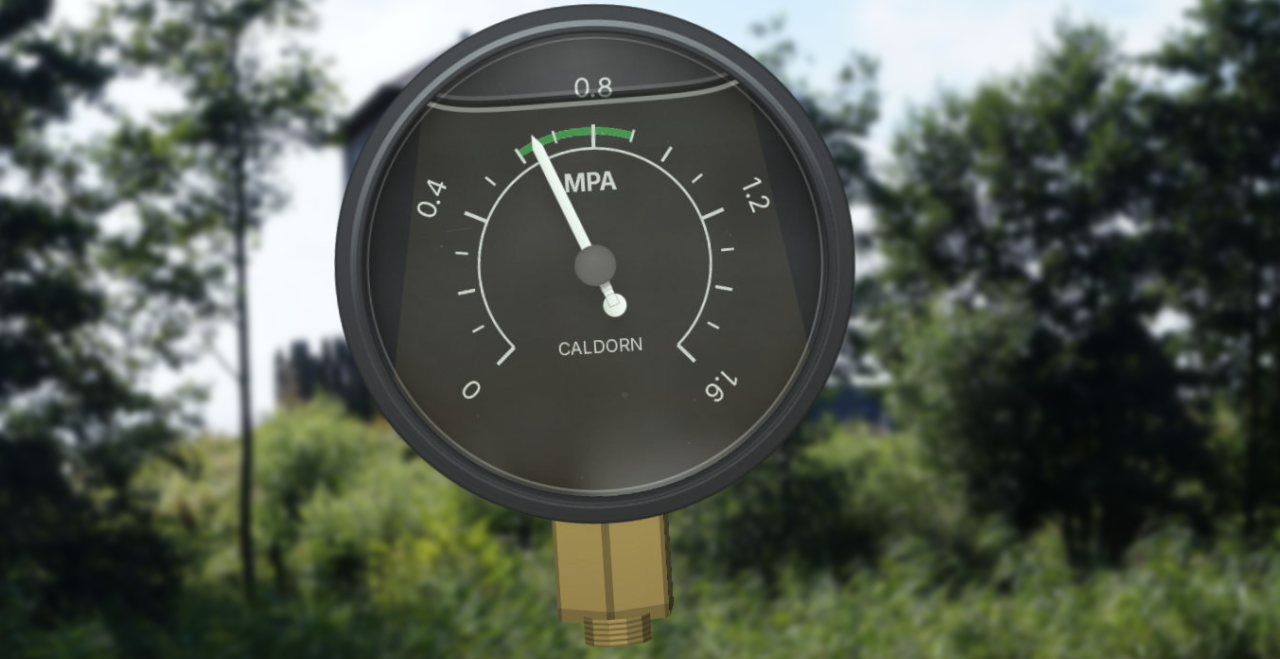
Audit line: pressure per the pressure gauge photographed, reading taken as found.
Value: 0.65 MPa
